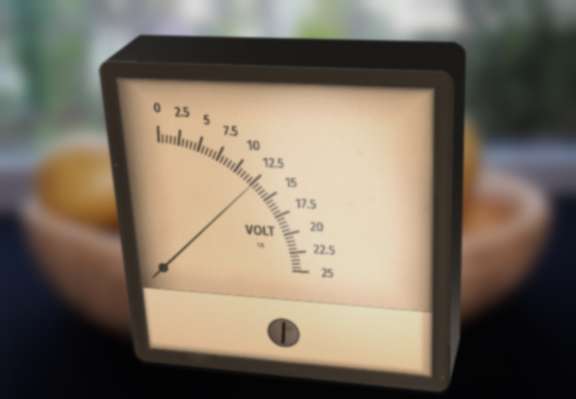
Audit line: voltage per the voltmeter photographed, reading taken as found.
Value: 12.5 V
